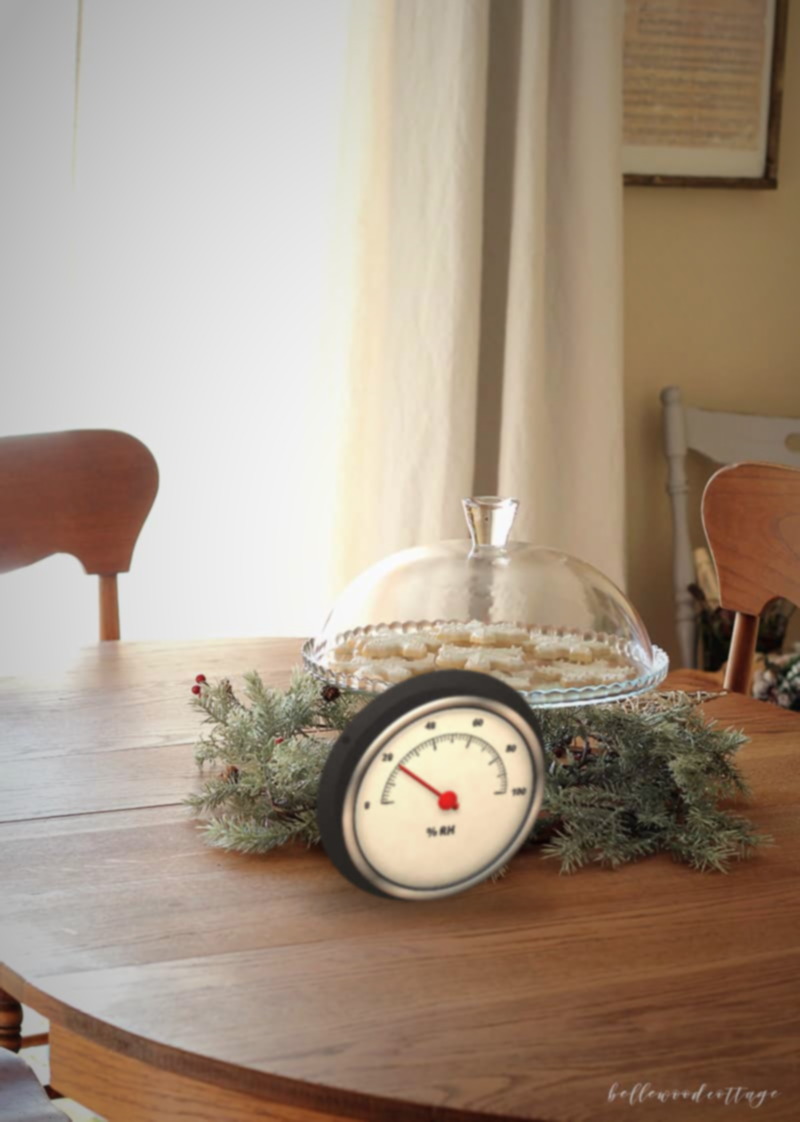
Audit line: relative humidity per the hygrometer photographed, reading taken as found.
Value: 20 %
